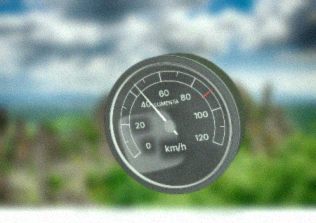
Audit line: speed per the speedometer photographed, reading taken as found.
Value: 45 km/h
